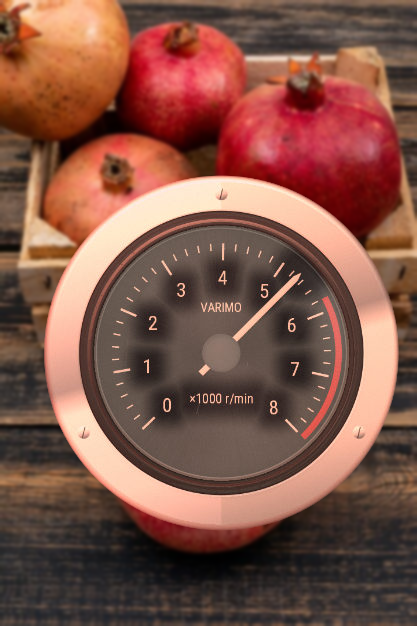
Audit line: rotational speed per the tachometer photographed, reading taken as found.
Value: 5300 rpm
